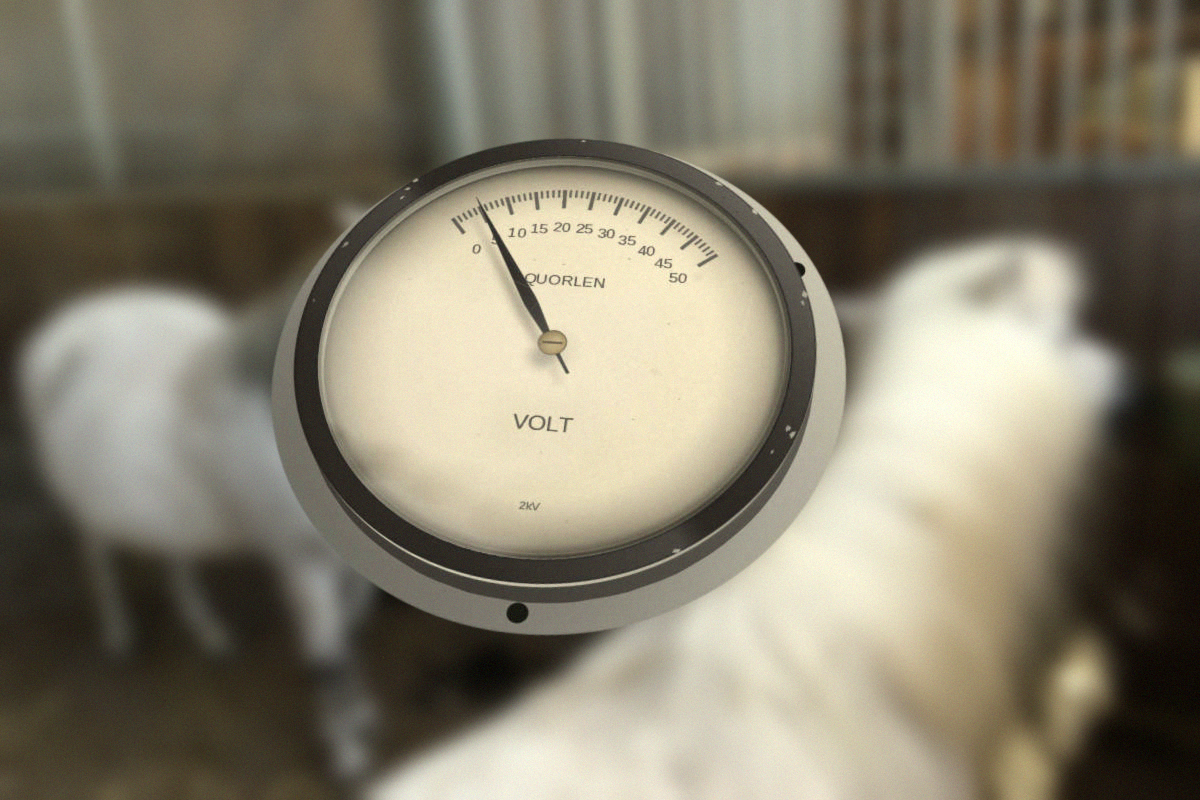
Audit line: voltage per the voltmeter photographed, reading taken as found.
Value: 5 V
